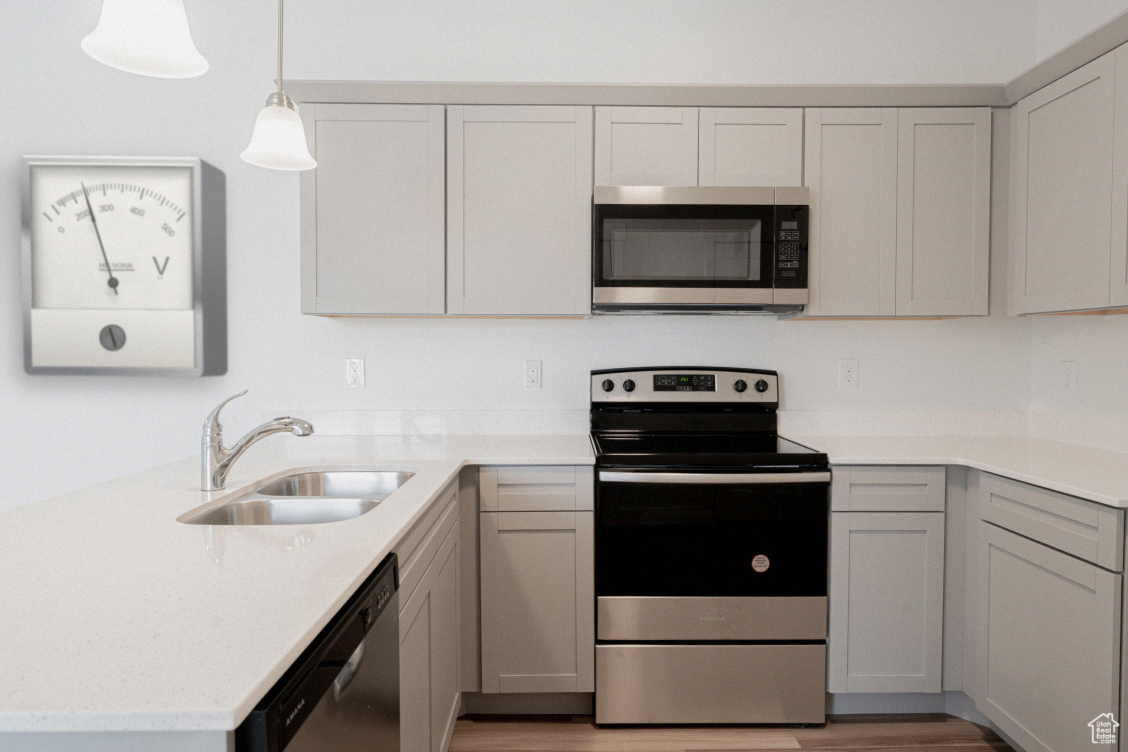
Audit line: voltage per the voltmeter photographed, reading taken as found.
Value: 250 V
